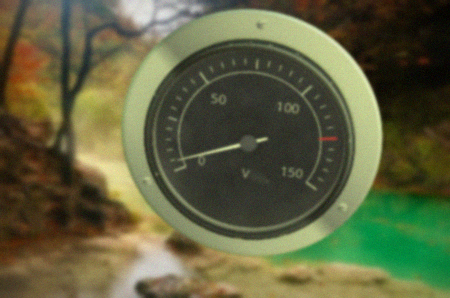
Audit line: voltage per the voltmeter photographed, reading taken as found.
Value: 5 V
